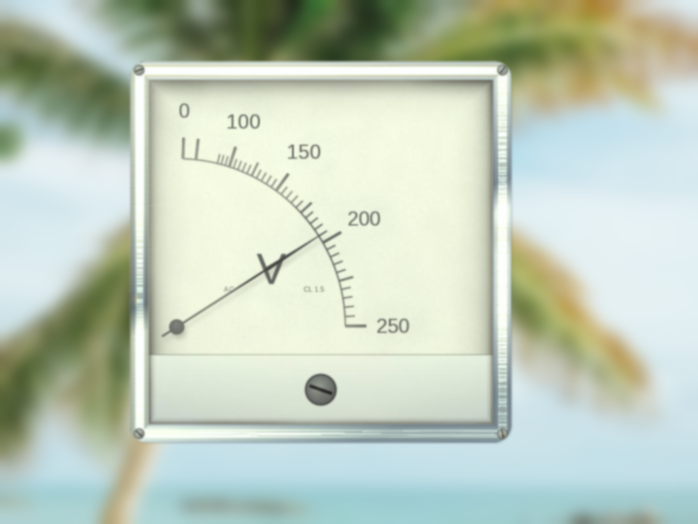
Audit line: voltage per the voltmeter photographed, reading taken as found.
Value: 195 V
